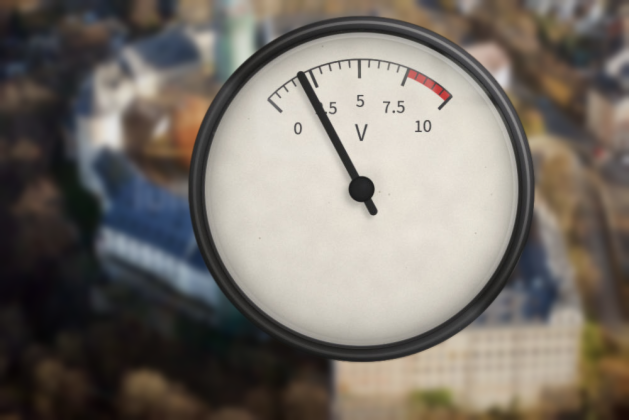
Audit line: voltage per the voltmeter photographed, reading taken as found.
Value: 2 V
